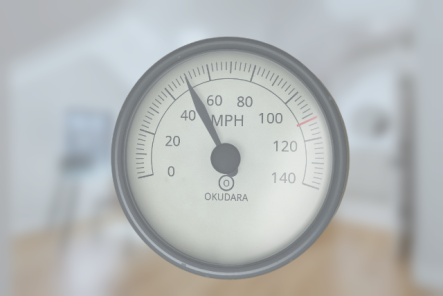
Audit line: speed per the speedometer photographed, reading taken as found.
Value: 50 mph
